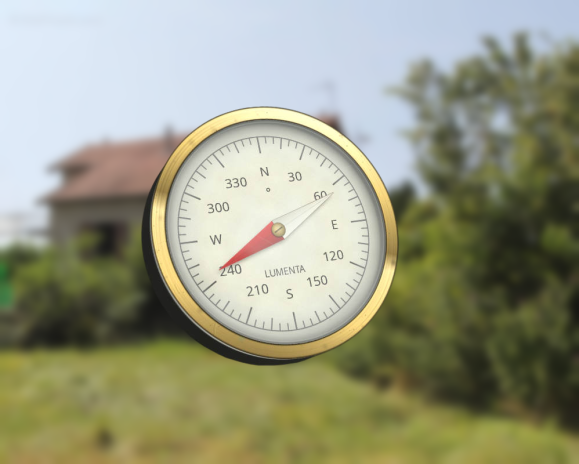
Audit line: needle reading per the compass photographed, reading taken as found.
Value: 245 °
